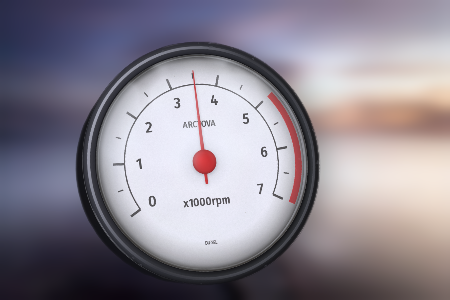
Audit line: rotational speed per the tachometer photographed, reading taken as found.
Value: 3500 rpm
